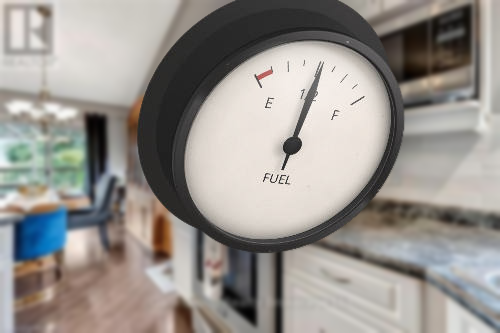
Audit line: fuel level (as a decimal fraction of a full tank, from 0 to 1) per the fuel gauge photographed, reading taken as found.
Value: 0.5
